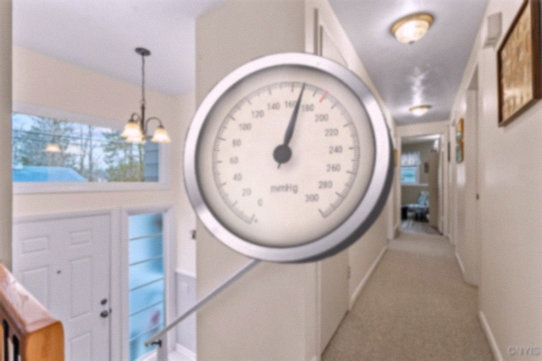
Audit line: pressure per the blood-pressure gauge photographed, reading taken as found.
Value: 170 mmHg
